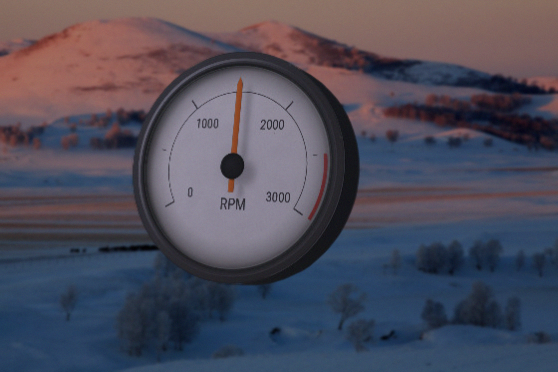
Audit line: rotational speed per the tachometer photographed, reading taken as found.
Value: 1500 rpm
